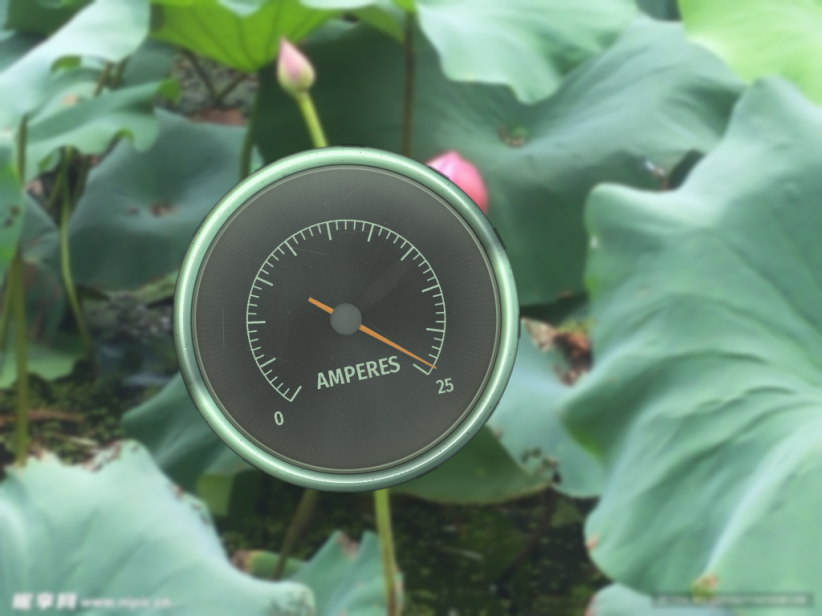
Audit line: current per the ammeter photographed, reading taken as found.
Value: 24.5 A
